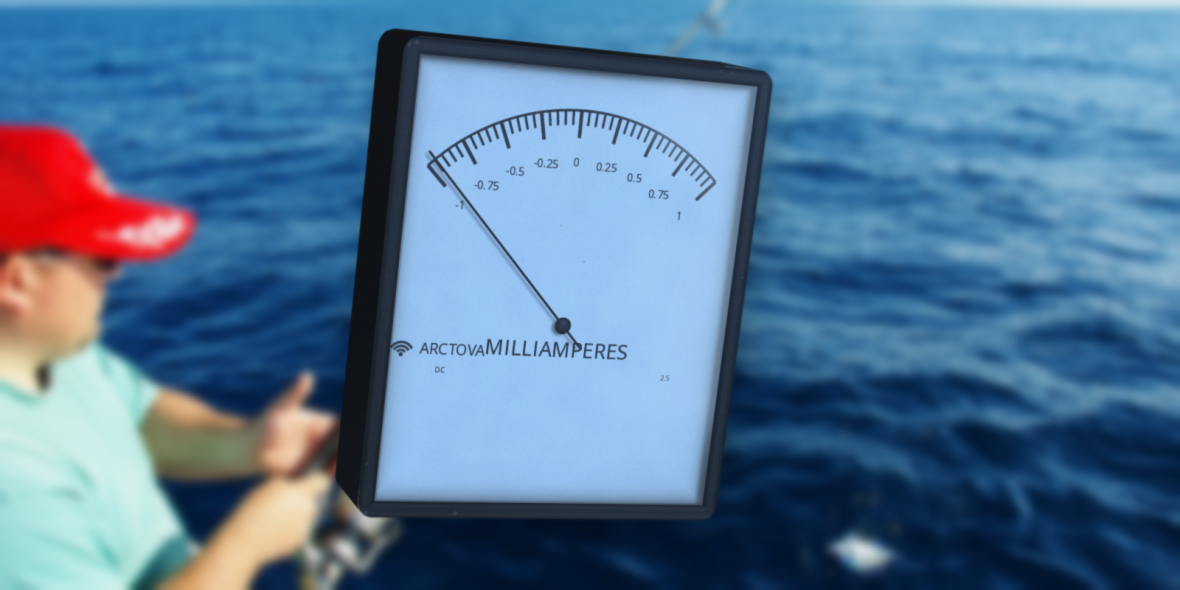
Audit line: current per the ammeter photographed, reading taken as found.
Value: -0.95 mA
